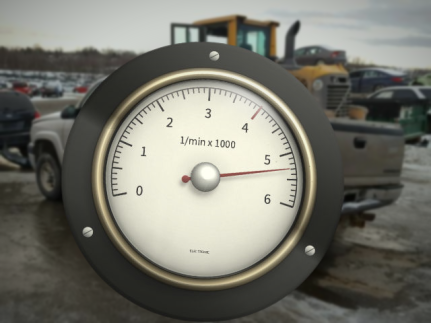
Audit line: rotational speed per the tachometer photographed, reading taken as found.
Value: 5300 rpm
